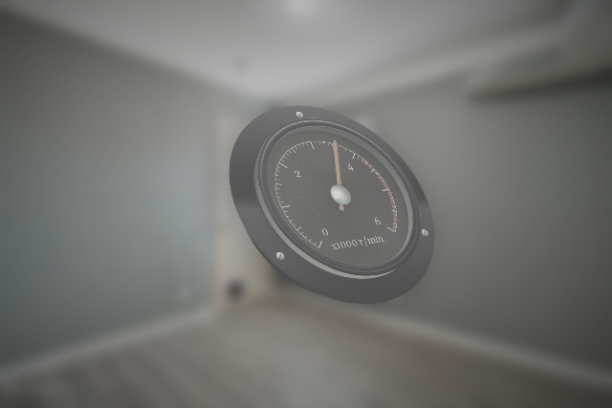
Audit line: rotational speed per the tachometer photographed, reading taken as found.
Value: 3500 rpm
